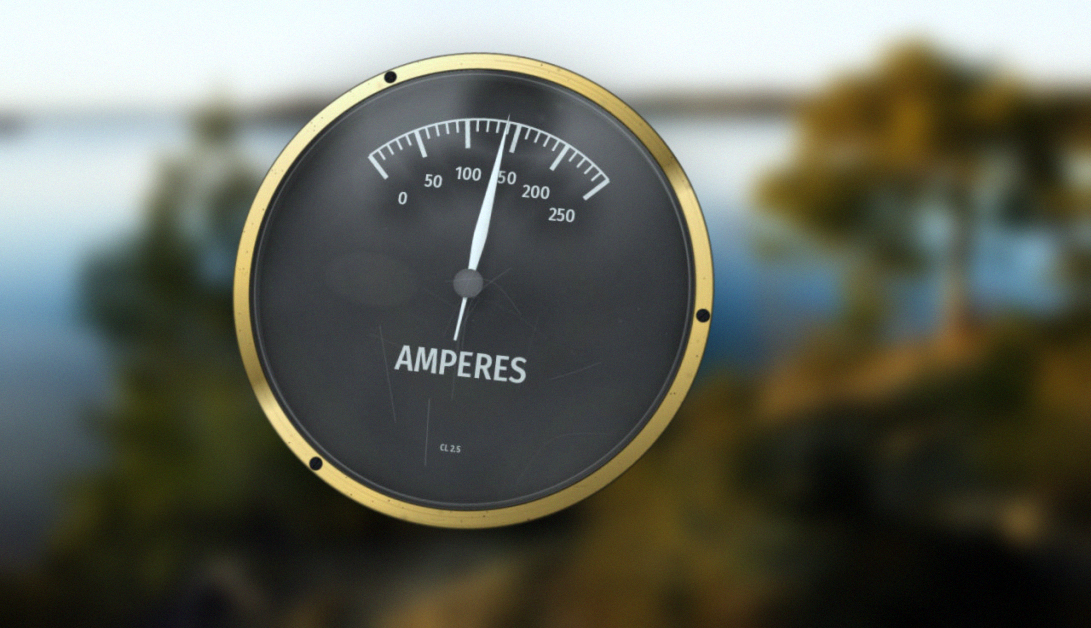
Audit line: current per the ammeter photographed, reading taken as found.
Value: 140 A
